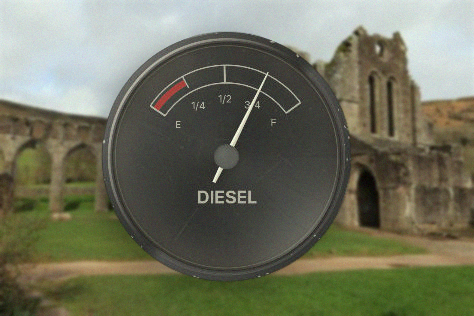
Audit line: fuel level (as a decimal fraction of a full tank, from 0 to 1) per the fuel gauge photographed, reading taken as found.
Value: 0.75
